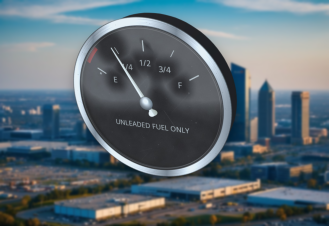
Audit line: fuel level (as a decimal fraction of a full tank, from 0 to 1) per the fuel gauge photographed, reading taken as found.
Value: 0.25
